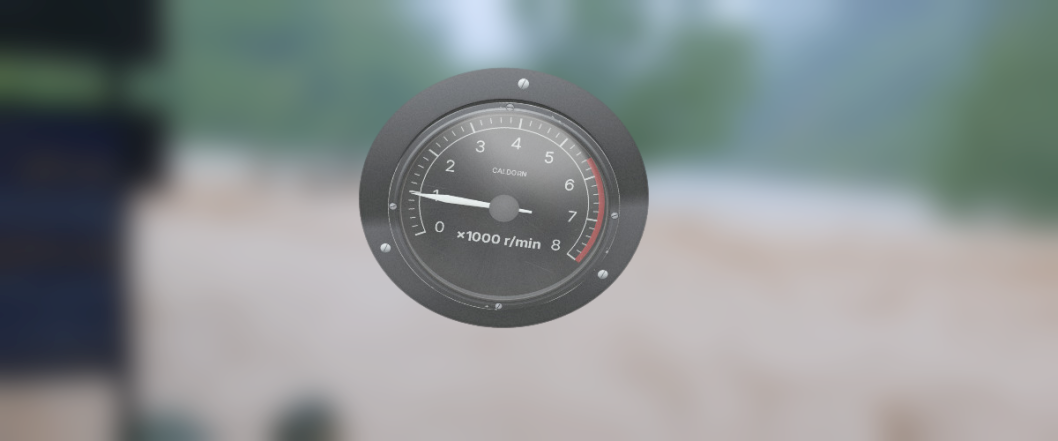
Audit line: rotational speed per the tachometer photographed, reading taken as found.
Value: 1000 rpm
